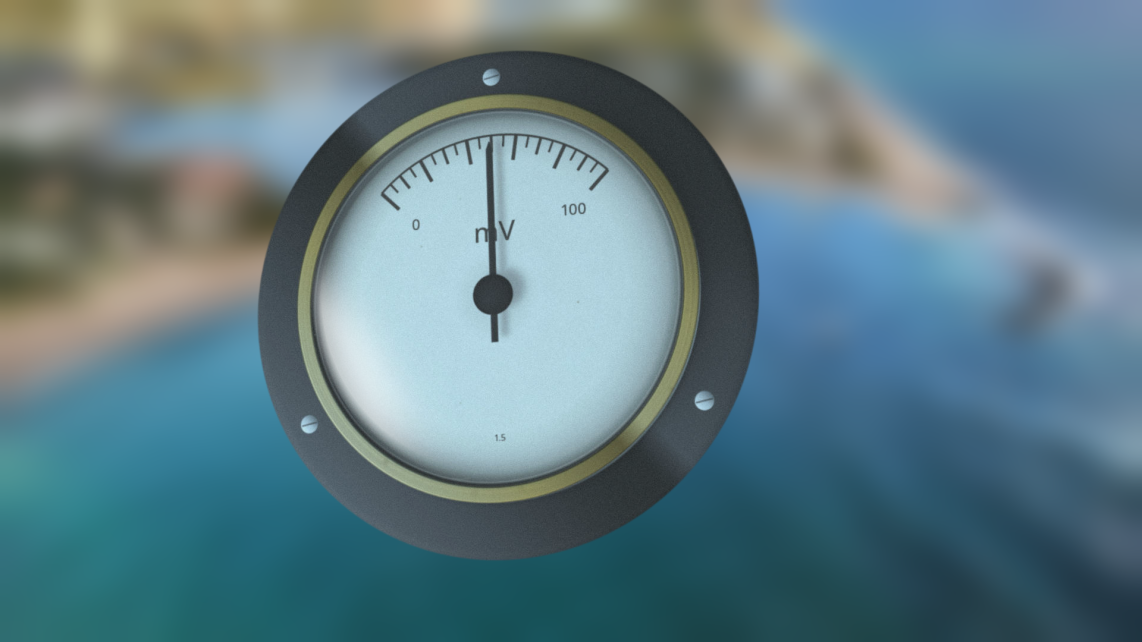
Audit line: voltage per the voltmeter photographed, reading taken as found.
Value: 50 mV
